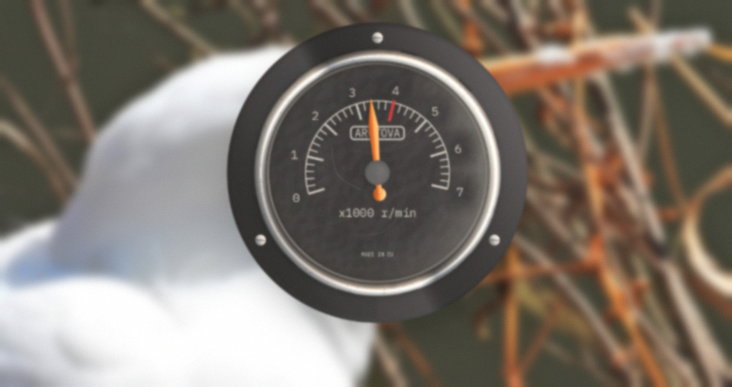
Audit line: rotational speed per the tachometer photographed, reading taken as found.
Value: 3400 rpm
